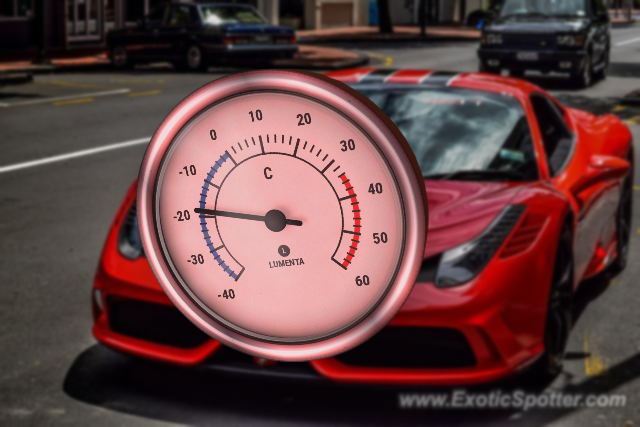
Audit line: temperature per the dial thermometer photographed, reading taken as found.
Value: -18 °C
